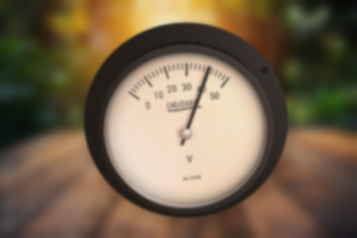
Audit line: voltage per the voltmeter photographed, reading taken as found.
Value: 40 V
